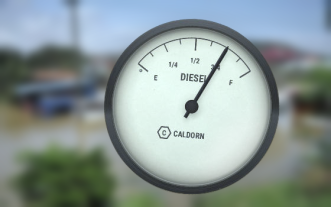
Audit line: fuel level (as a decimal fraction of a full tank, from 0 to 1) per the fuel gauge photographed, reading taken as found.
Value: 0.75
